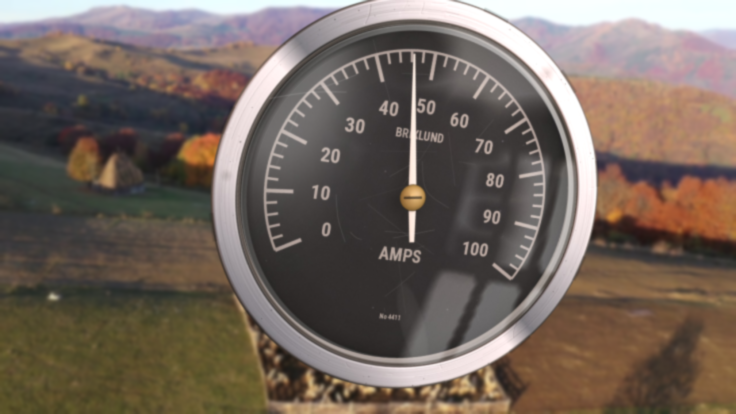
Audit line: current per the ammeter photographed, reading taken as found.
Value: 46 A
